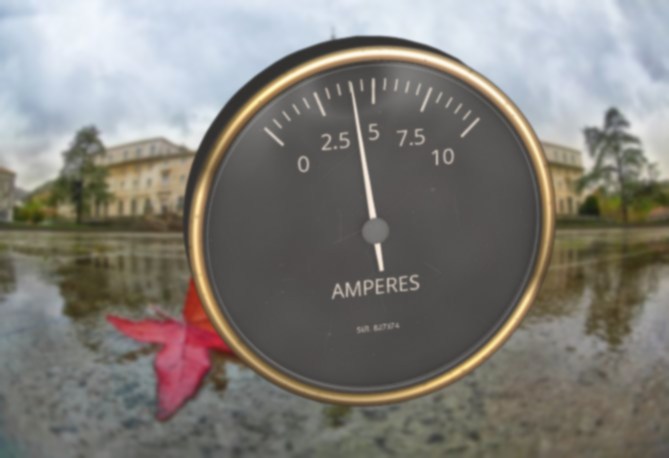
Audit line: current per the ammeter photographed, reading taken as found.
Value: 4 A
